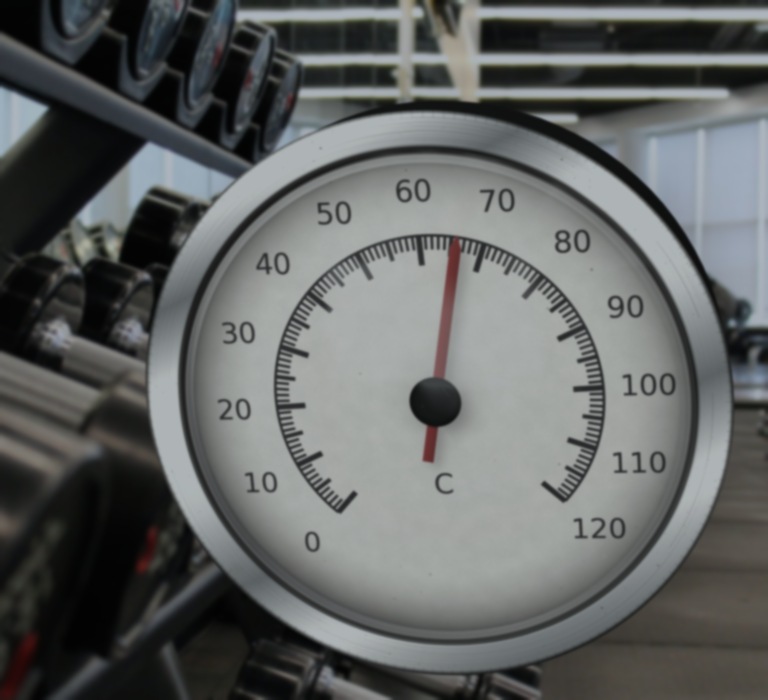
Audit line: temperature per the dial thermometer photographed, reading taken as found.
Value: 66 °C
